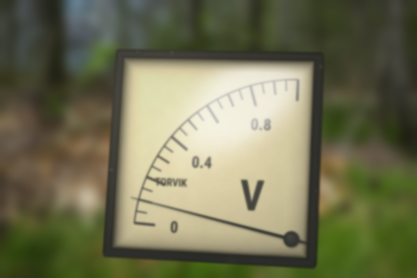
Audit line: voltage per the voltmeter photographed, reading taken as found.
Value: 0.1 V
